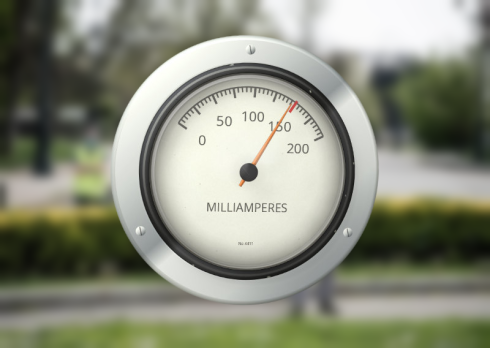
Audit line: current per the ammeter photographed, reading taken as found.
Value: 145 mA
